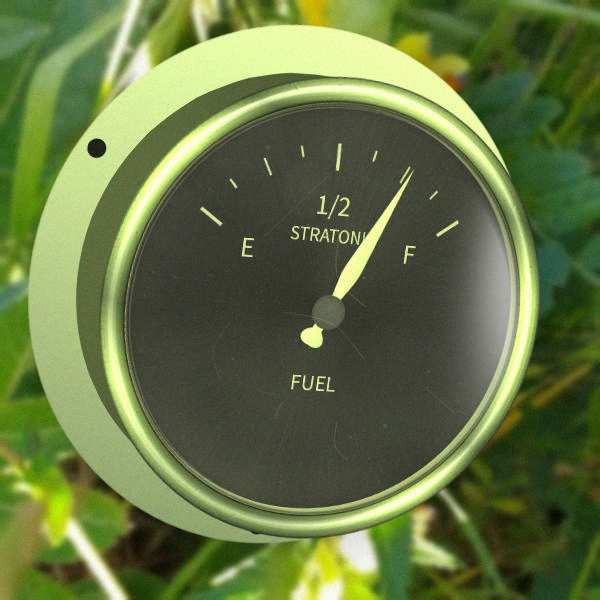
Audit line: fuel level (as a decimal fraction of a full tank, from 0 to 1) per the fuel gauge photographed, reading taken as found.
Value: 0.75
